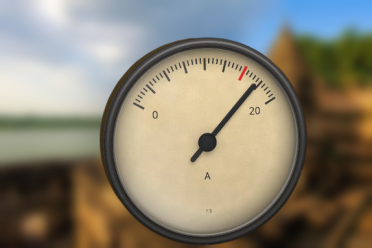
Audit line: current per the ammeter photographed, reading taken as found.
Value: 17 A
